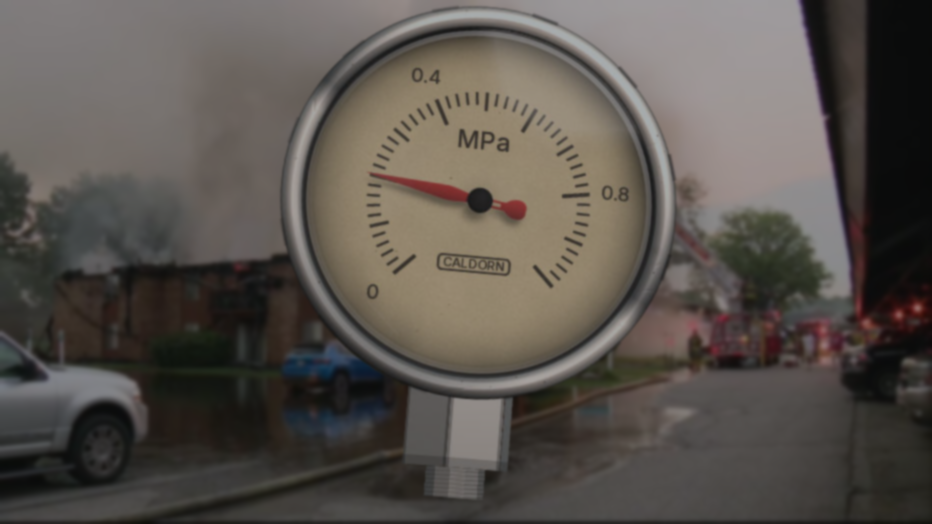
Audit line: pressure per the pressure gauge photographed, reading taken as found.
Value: 0.2 MPa
